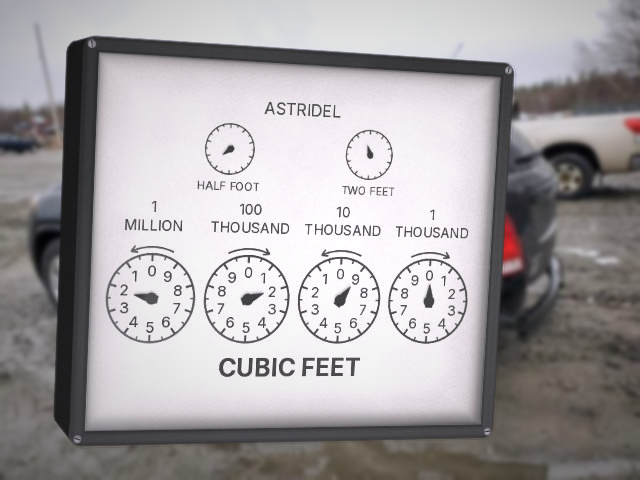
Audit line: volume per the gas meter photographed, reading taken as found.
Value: 219000 ft³
